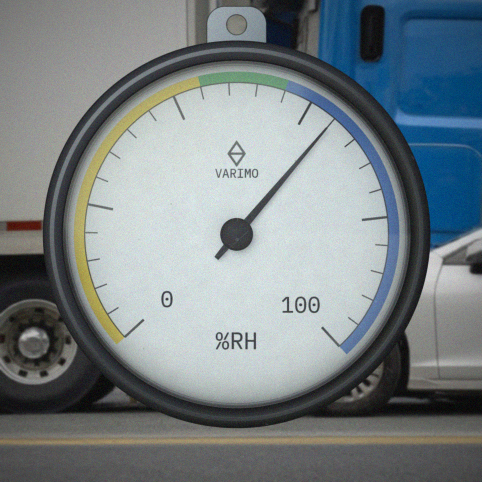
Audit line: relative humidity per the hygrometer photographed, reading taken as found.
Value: 64 %
